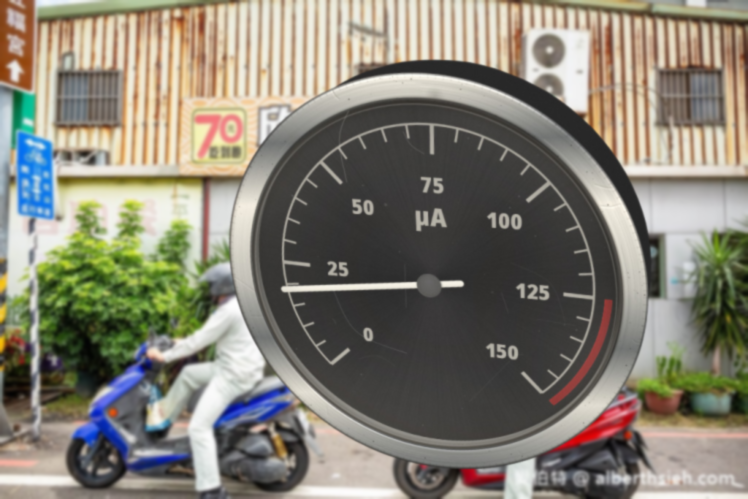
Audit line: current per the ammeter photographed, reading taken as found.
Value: 20 µA
